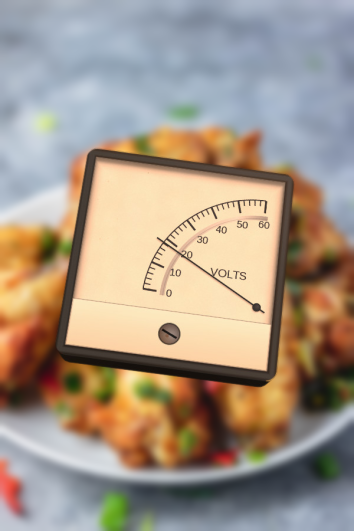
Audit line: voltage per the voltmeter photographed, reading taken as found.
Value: 18 V
